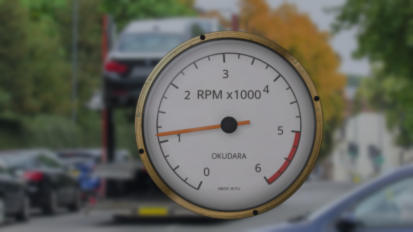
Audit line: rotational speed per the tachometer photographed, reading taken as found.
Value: 1125 rpm
